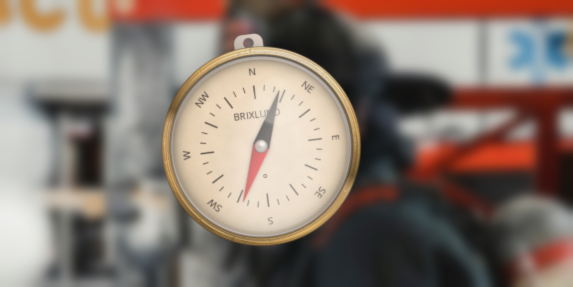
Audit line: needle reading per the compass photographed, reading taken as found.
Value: 205 °
